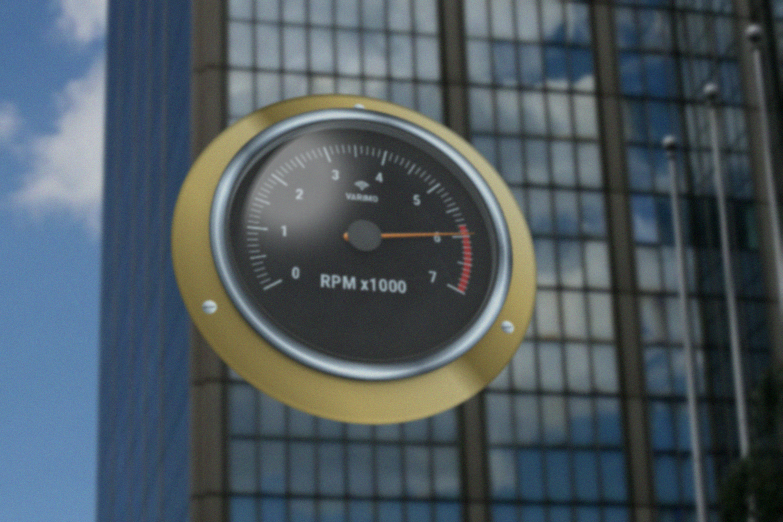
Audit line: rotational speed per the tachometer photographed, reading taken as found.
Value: 6000 rpm
